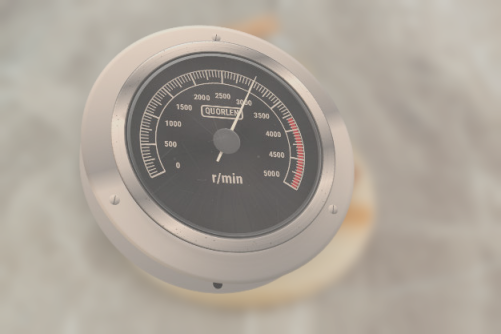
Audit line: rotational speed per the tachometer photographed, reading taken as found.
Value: 3000 rpm
